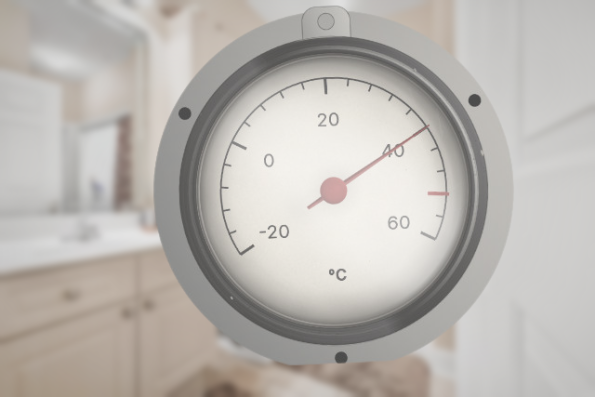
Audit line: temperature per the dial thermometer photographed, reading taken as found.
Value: 40 °C
